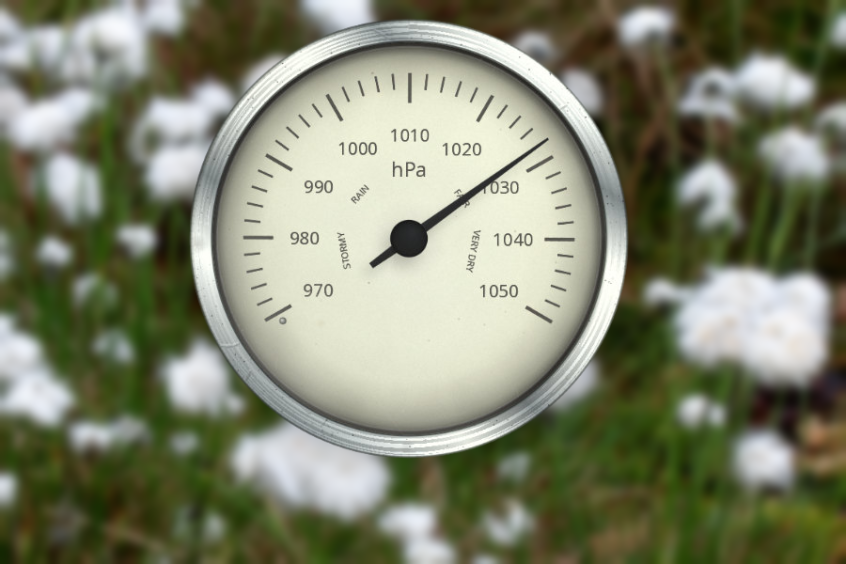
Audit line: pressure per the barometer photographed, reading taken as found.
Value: 1028 hPa
